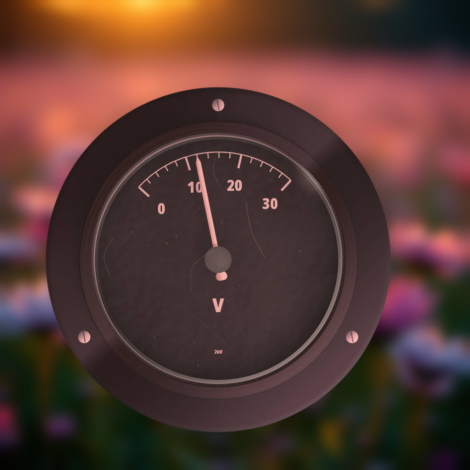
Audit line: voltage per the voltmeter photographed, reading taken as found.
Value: 12 V
